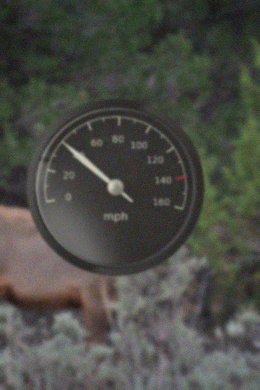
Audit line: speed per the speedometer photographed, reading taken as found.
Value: 40 mph
